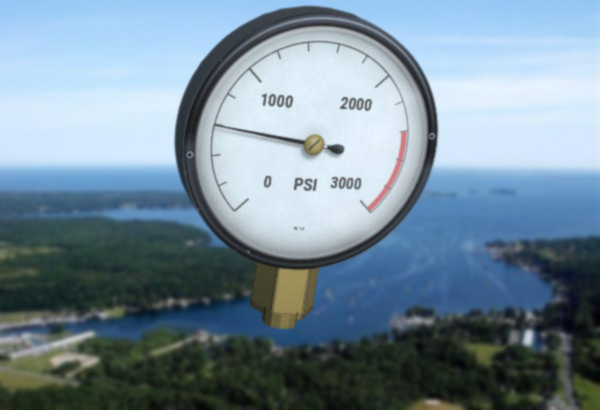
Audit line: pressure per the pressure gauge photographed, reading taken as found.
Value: 600 psi
